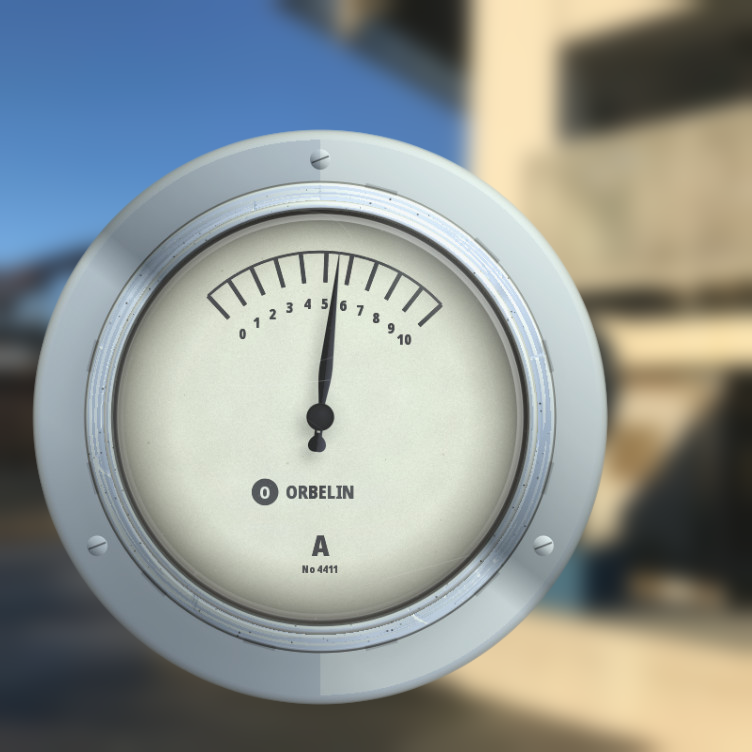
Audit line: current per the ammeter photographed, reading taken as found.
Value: 5.5 A
